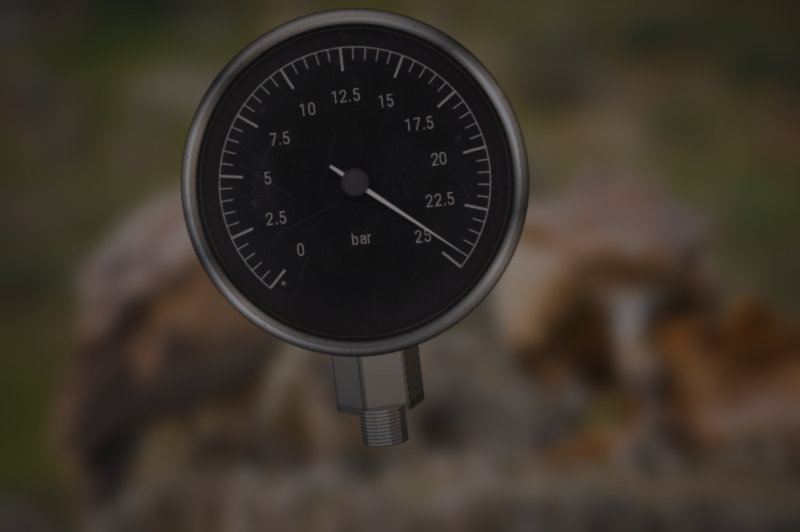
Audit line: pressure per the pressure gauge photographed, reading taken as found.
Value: 24.5 bar
